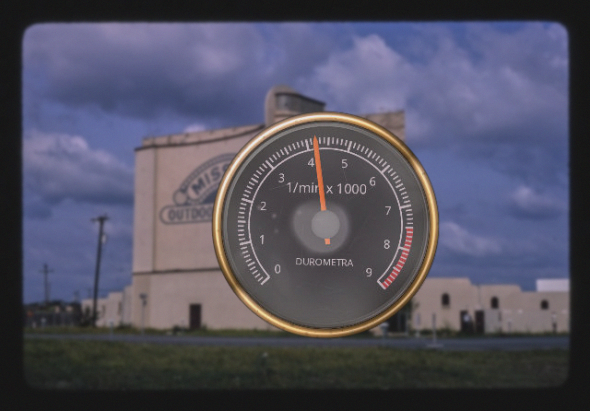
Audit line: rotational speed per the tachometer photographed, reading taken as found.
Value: 4200 rpm
